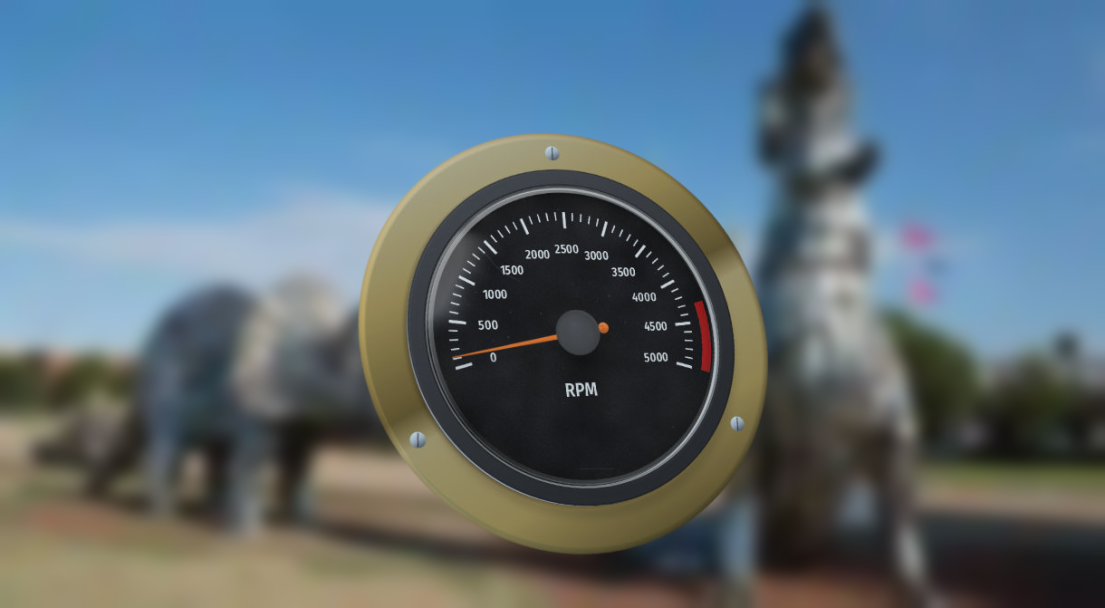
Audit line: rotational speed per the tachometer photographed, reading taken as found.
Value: 100 rpm
